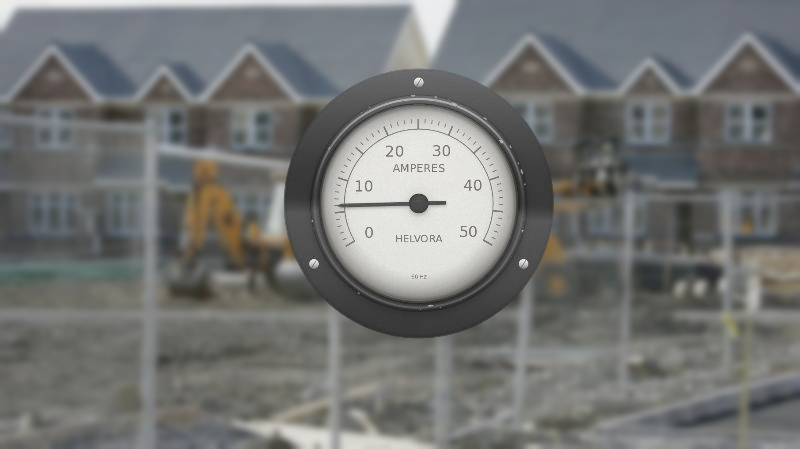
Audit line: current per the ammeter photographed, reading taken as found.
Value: 6 A
